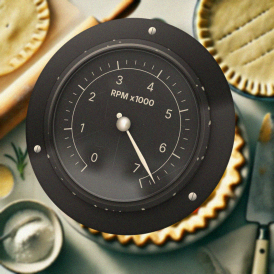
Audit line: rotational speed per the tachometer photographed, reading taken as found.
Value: 6700 rpm
